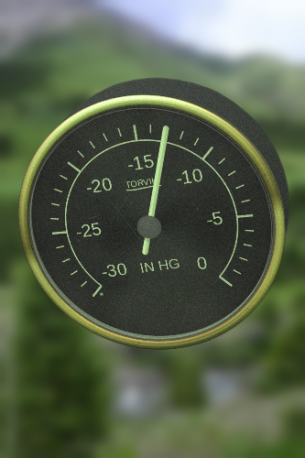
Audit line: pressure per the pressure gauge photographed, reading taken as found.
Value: -13 inHg
